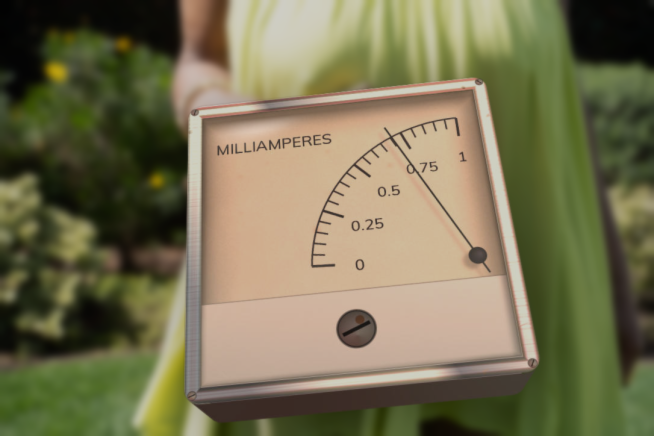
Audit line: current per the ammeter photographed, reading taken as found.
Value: 0.7 mA
